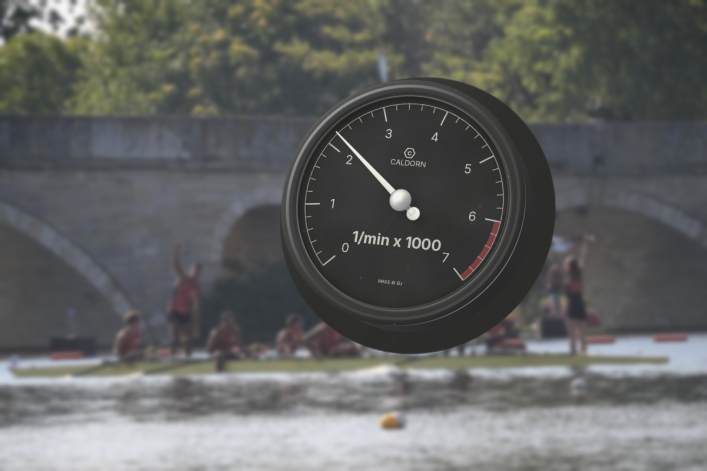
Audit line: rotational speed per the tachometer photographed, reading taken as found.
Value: 2200 rpm
